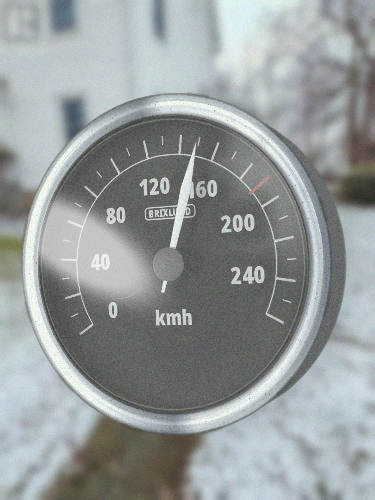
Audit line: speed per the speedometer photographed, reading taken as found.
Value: 150 km/h
